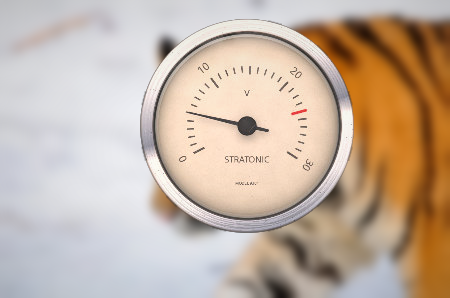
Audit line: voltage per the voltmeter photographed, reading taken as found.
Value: 5 V
